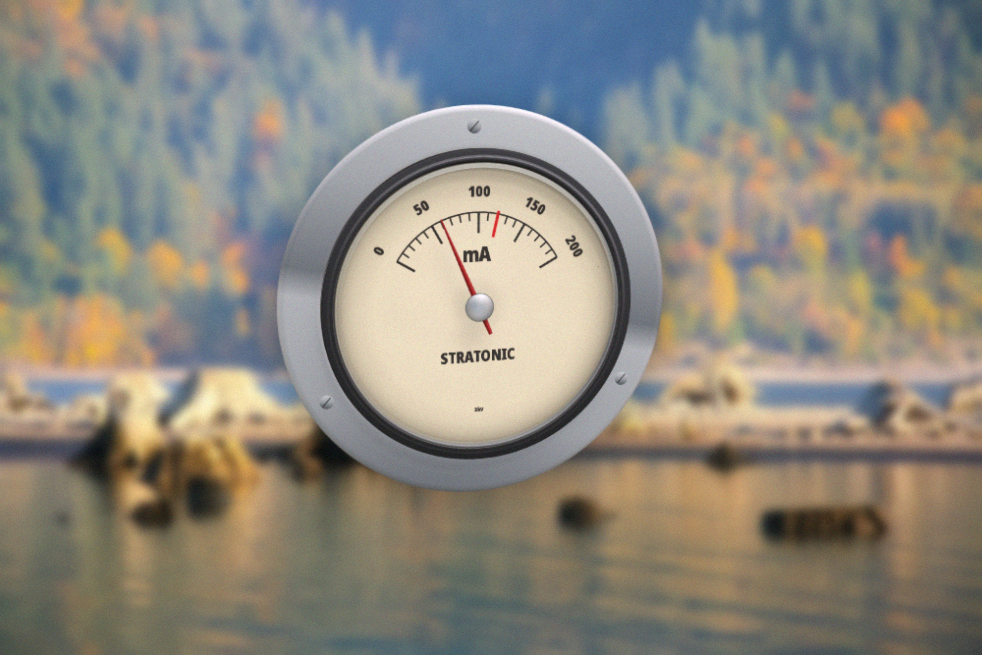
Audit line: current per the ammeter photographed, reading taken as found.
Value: 60 mA
